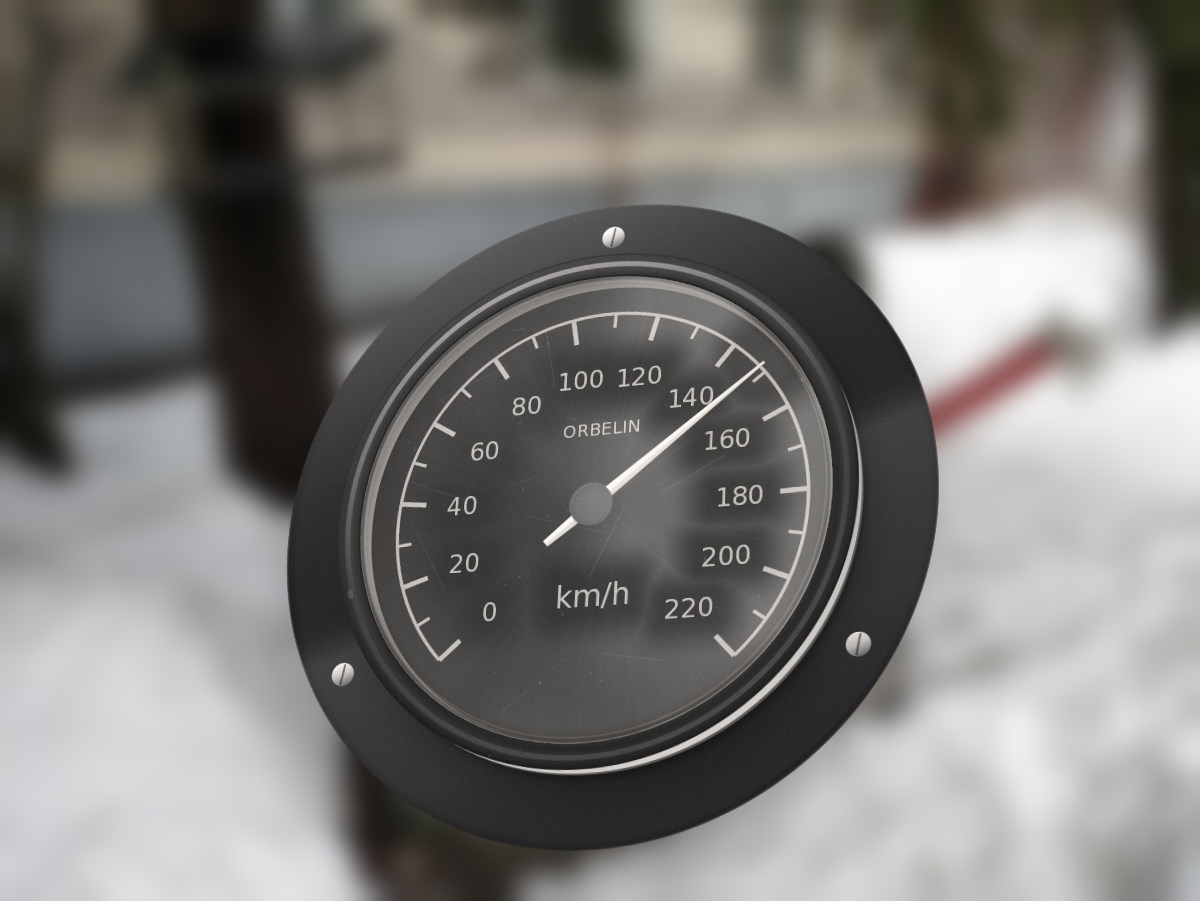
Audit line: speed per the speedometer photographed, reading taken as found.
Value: 150 km/h
